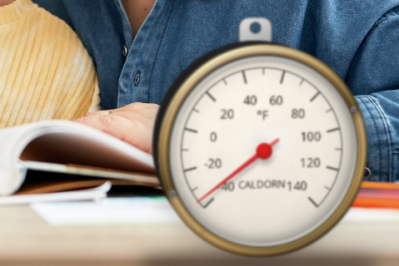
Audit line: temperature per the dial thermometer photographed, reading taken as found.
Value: -35 °F
